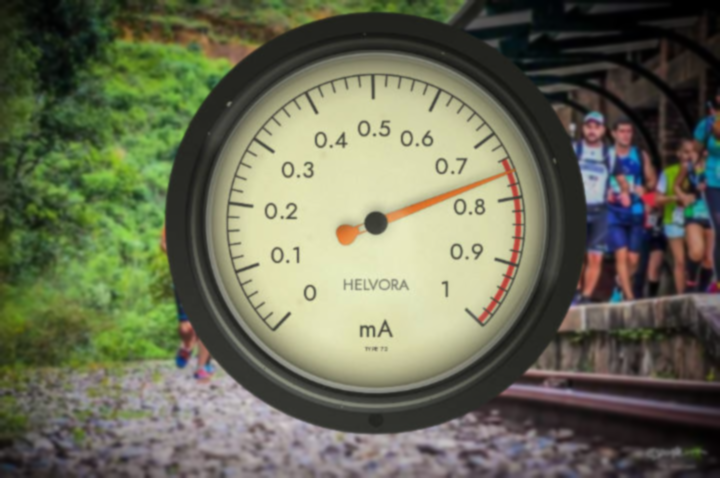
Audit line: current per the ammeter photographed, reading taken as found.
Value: 0.76 mA
